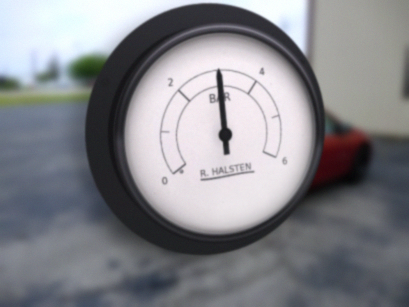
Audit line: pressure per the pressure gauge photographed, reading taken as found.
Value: 3 bar
